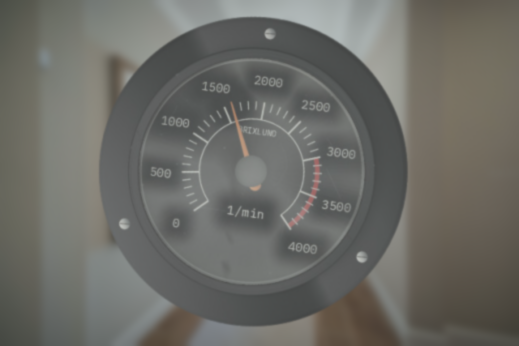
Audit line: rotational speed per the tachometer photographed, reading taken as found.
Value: 1600 rpm
